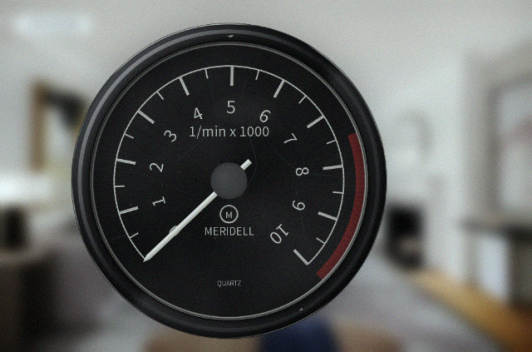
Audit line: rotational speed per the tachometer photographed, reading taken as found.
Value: 0 rpm
